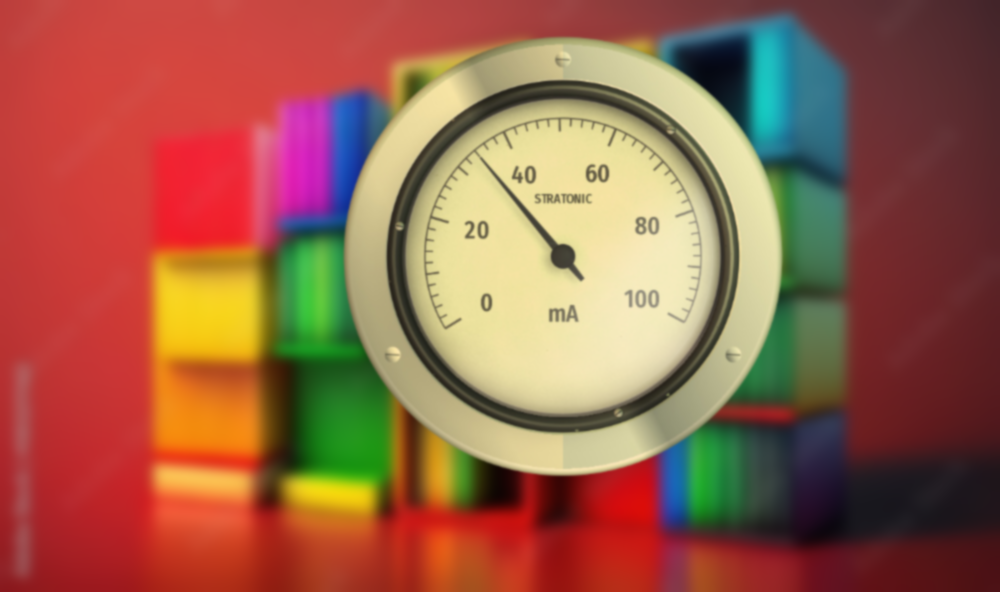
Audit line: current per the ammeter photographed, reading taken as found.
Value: 34 mA
